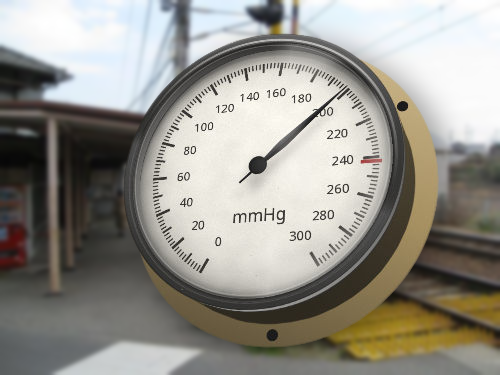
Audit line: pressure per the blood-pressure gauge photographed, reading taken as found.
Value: 200 mmHg
